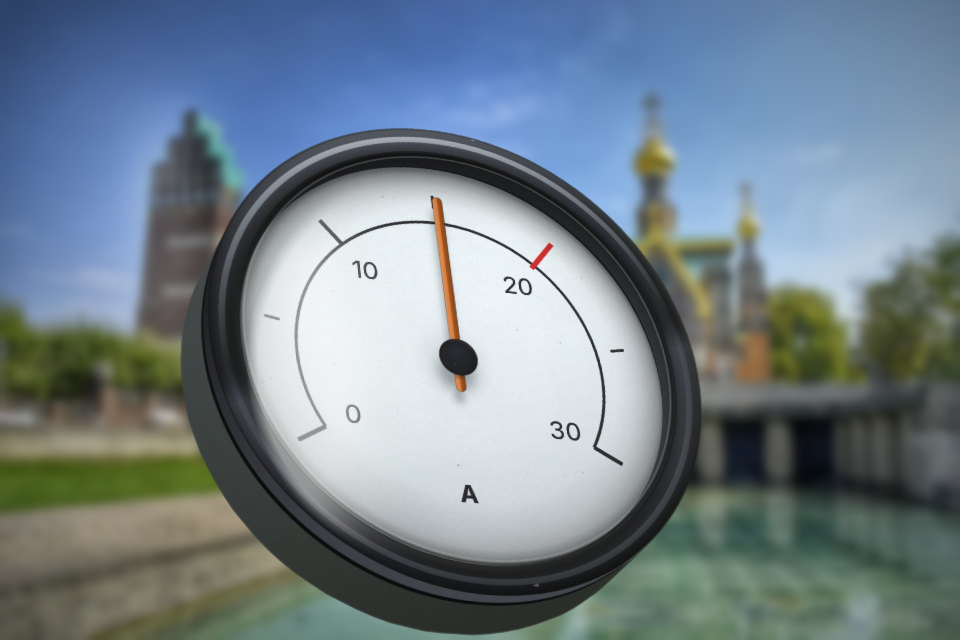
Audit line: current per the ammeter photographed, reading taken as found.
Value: 15 A
